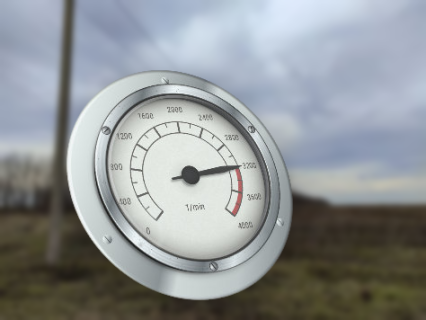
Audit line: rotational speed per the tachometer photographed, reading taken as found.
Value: 3200 rpm
